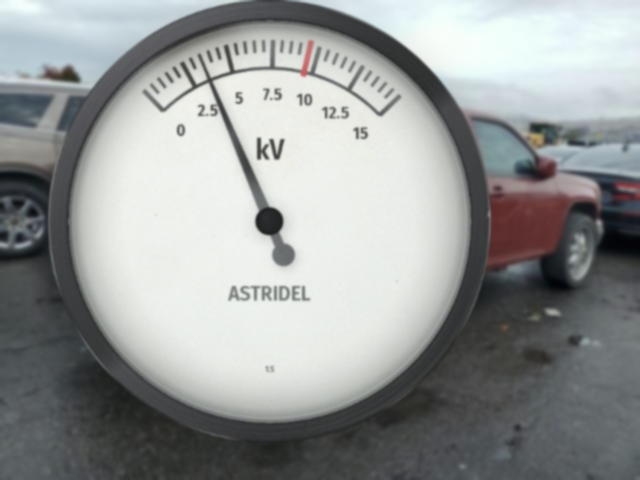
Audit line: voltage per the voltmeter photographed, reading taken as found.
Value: 3.5 kV
